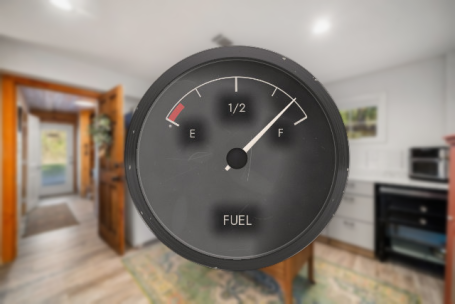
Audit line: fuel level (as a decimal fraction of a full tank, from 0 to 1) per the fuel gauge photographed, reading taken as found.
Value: 0.875
